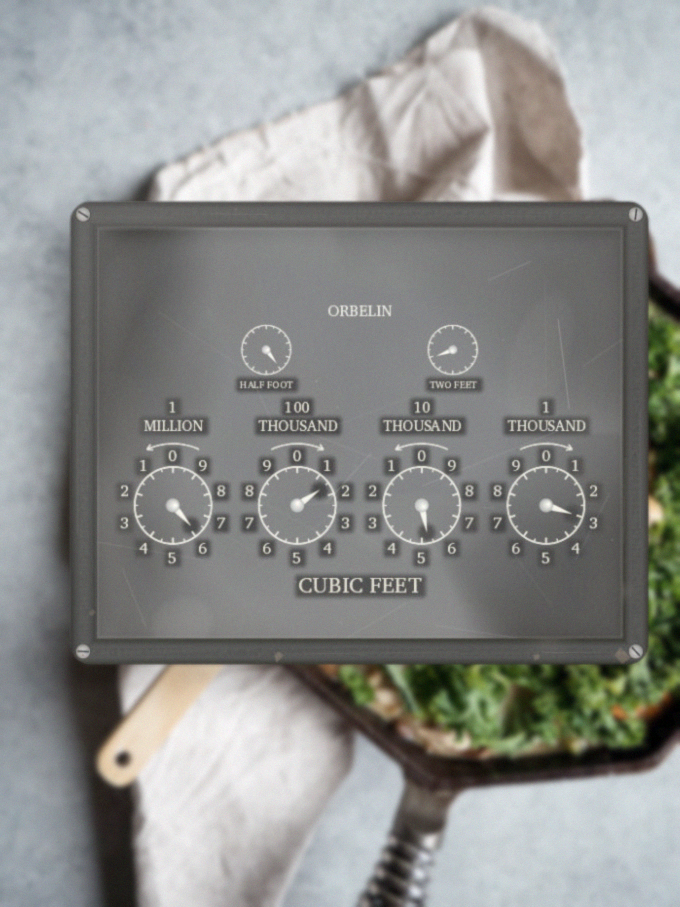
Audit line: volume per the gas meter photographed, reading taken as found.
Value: 615300 ft³
